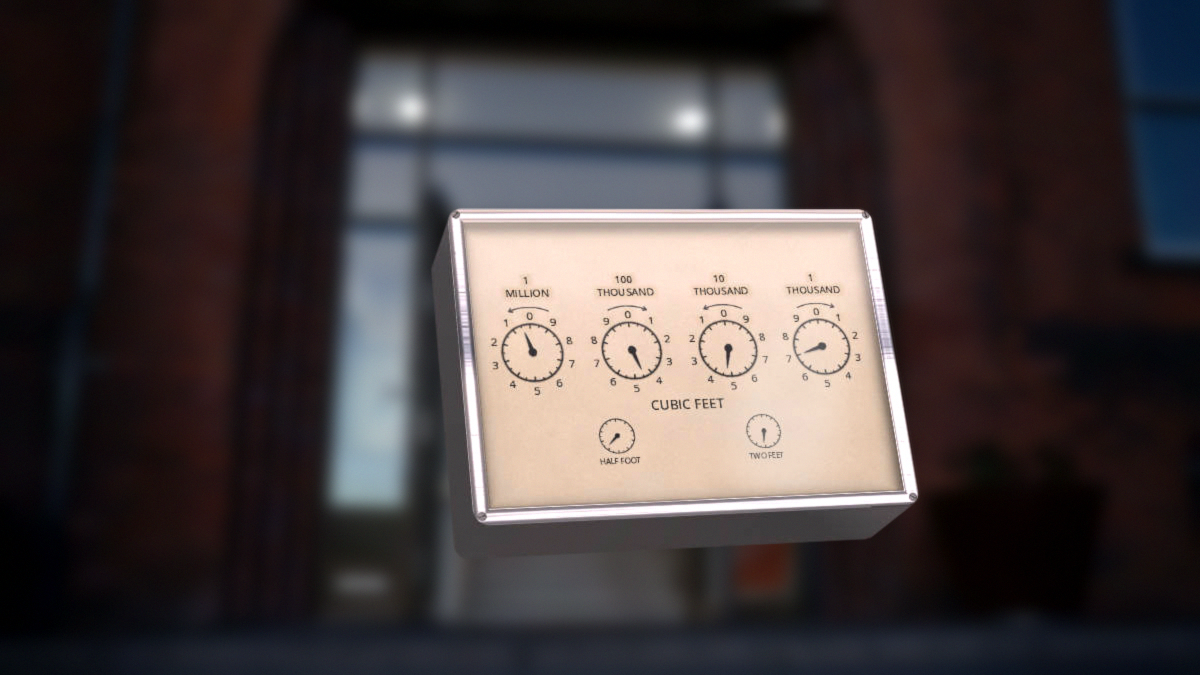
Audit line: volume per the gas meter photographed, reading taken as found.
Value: 44700 ft³
